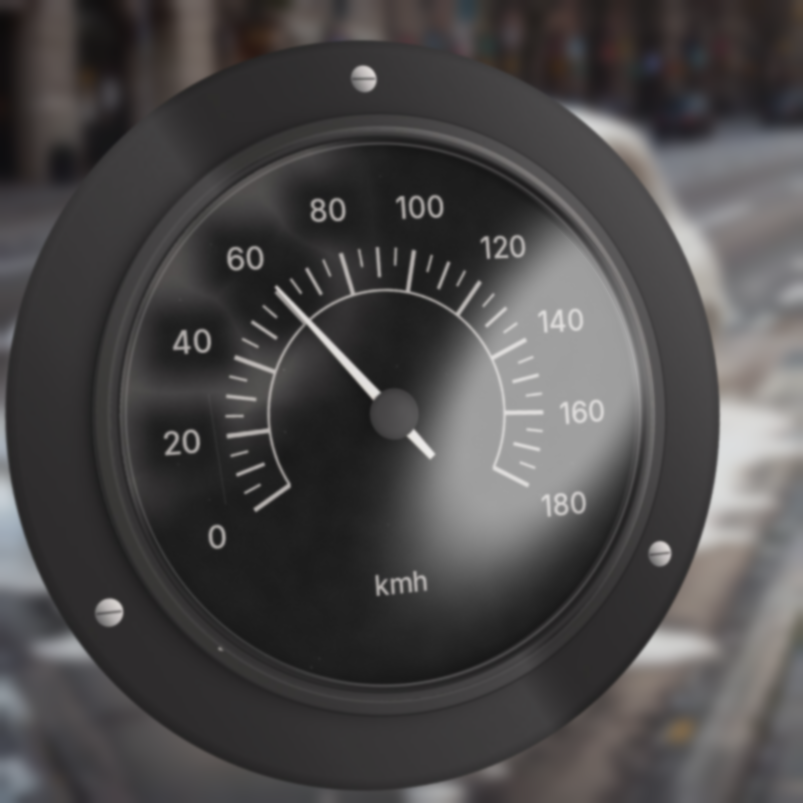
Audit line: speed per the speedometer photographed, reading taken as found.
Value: 60 km/h
